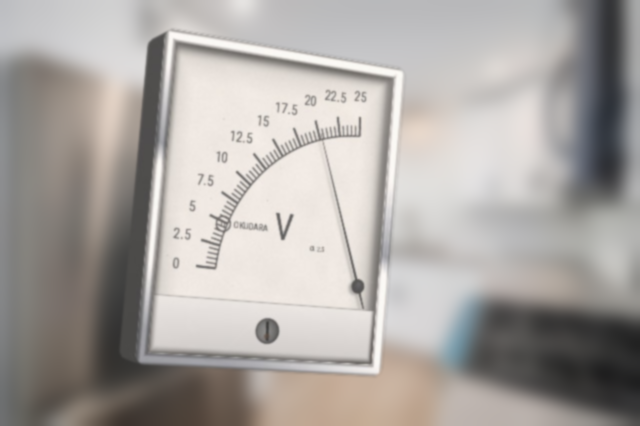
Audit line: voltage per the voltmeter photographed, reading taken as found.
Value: 20 V
